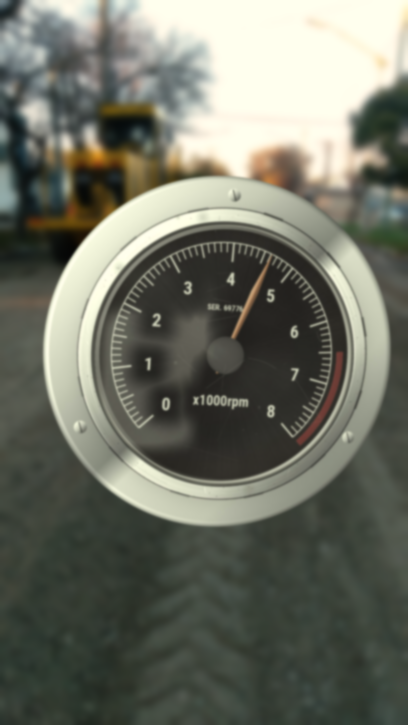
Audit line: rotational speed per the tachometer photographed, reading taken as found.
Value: 4600 rpm
